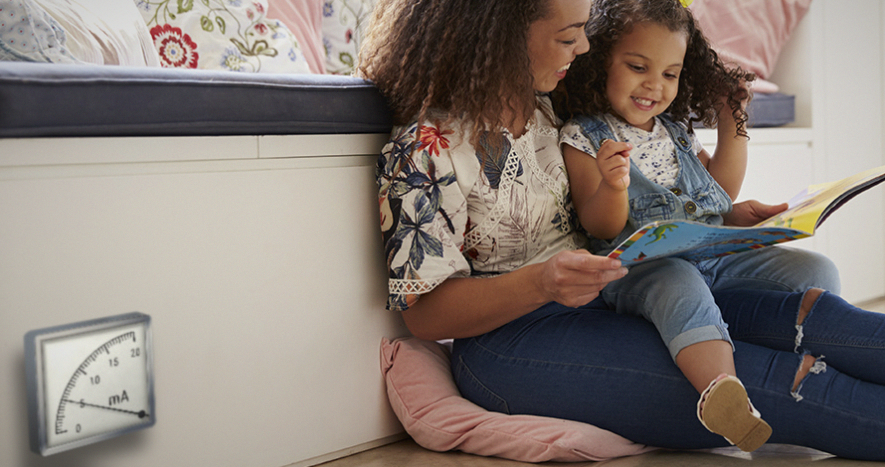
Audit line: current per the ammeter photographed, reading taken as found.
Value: 5 mA
